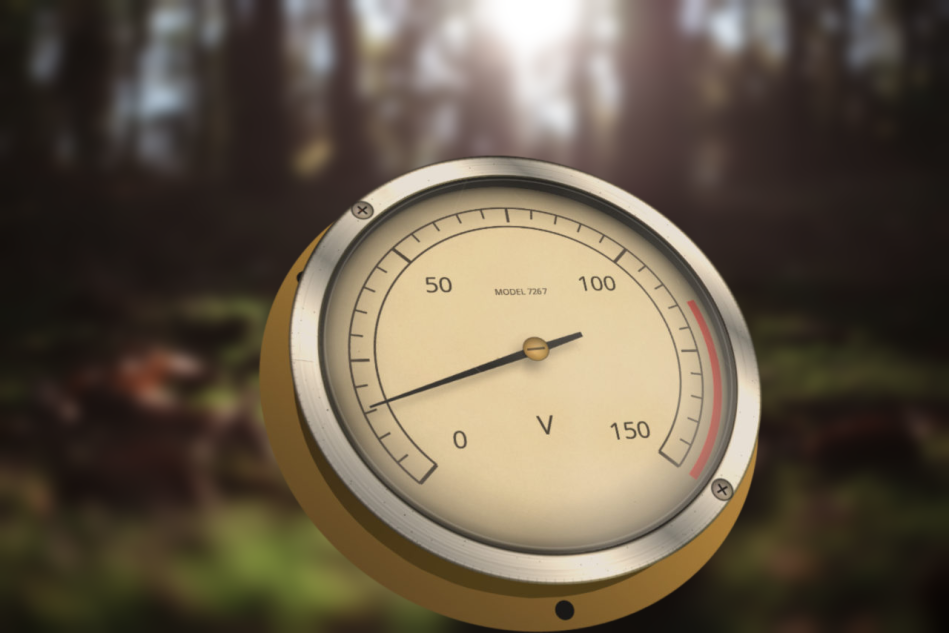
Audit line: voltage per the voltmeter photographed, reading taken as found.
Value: 15 V
